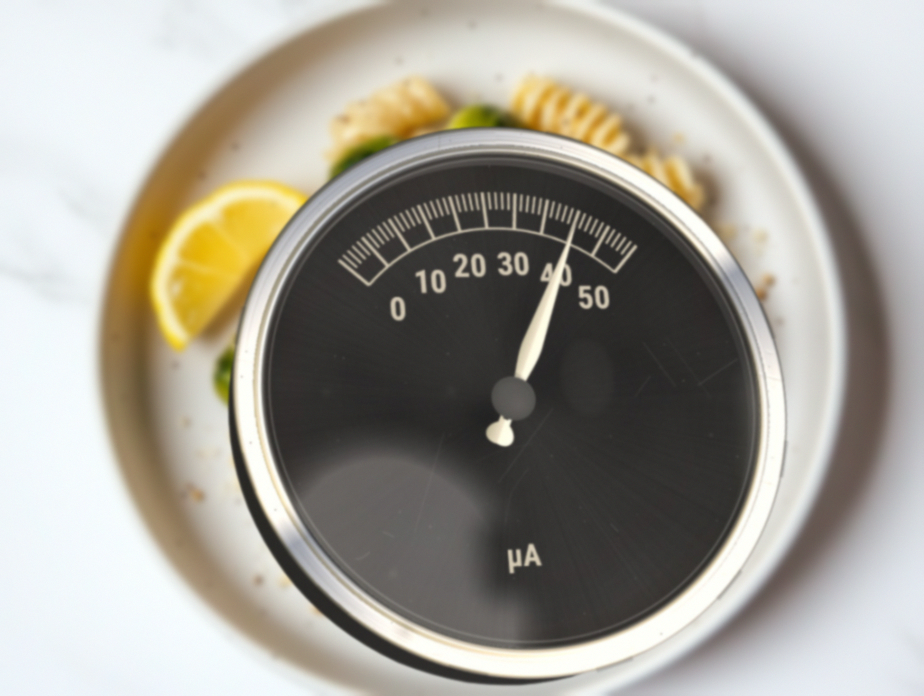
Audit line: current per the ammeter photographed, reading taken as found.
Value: 40 µA
